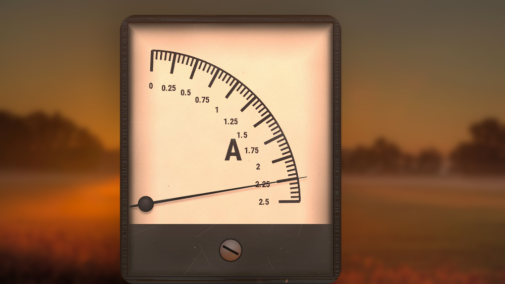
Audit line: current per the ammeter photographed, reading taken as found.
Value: 2.25 A
